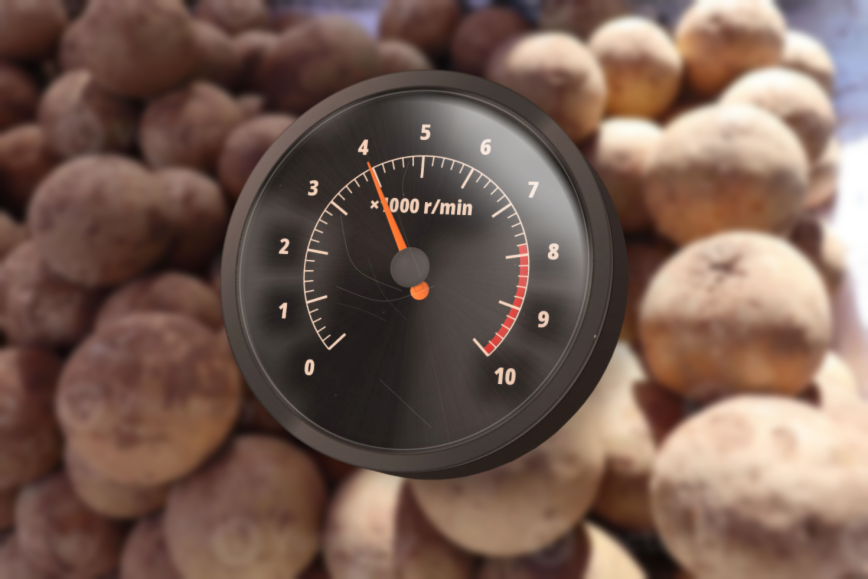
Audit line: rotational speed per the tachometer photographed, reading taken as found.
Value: 4000 rpm
